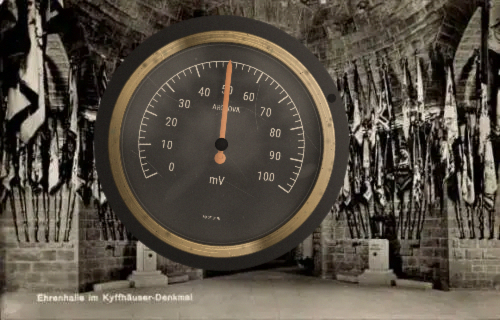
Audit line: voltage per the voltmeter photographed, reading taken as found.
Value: 50 mV
